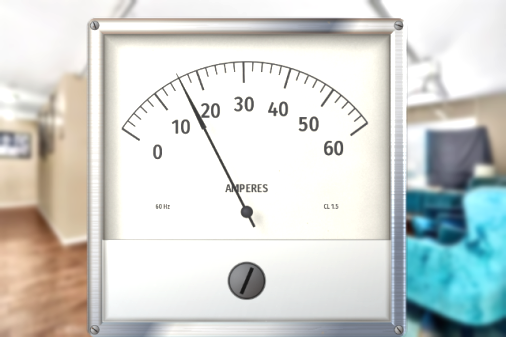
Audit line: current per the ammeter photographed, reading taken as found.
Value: 16 A
